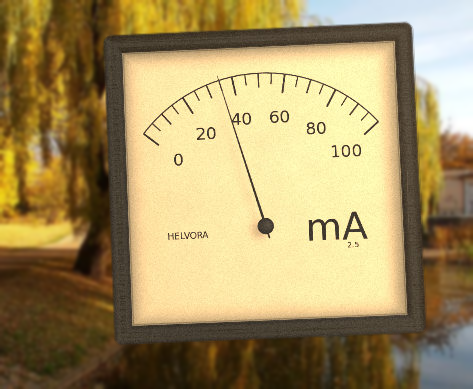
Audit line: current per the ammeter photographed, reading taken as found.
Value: 35 mA
